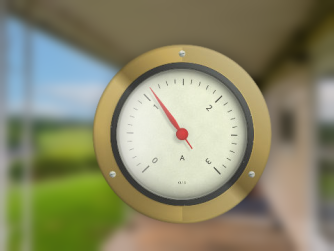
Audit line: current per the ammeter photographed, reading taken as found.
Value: 1.1 A
